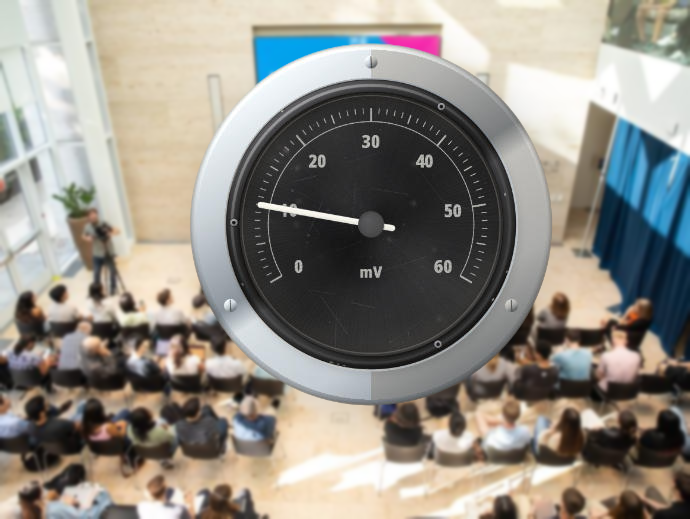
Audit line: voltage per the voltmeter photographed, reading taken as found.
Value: 10 mV
